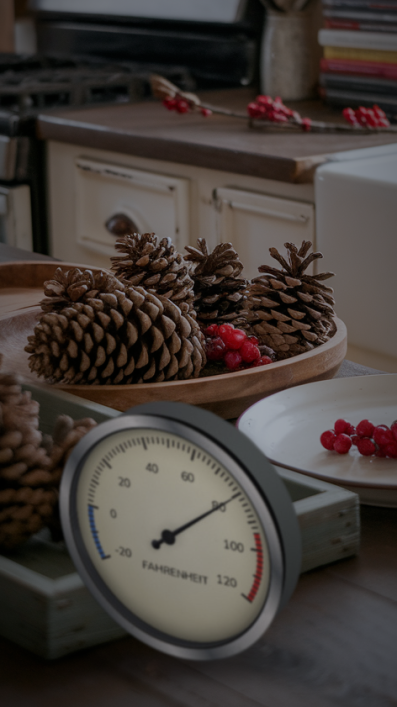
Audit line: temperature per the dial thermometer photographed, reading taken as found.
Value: 80 °F
